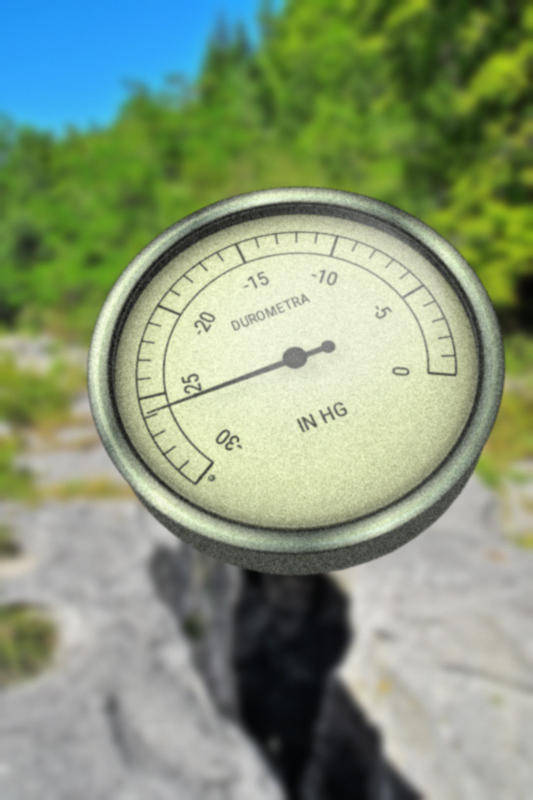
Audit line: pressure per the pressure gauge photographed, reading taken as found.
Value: -26 inHg
